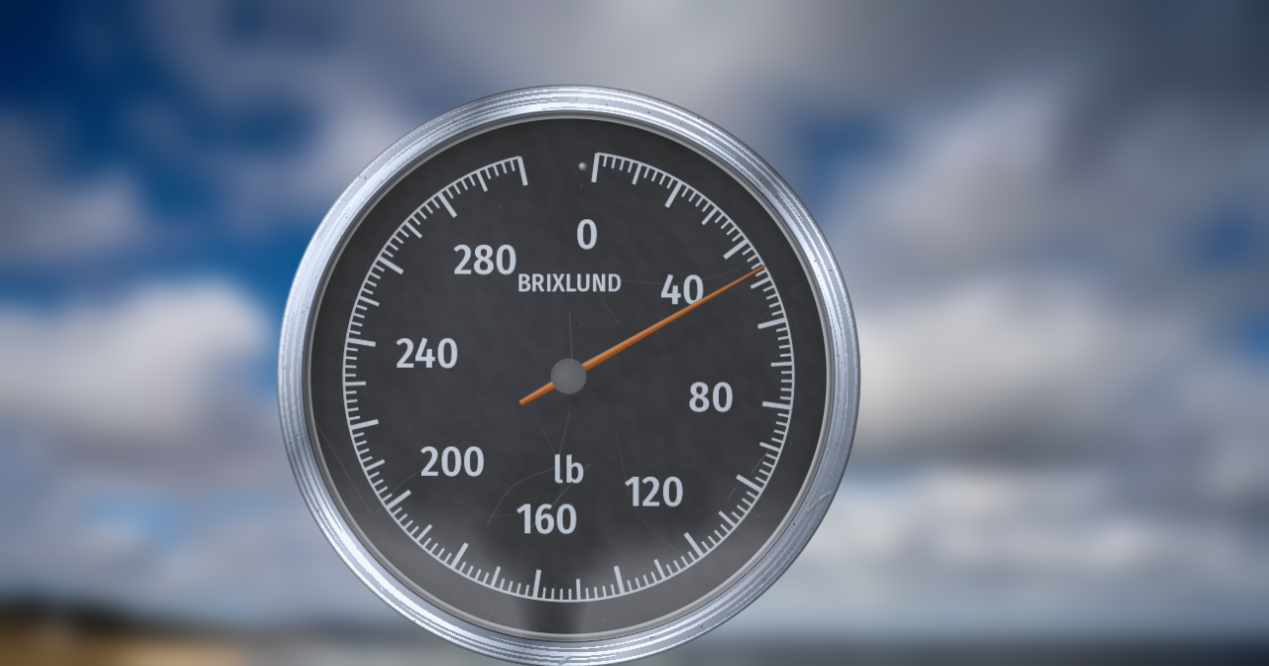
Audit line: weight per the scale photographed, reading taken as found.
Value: 47 lb
